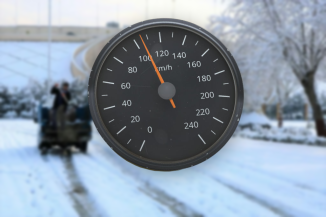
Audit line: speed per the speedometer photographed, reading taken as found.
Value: 105 km/h
